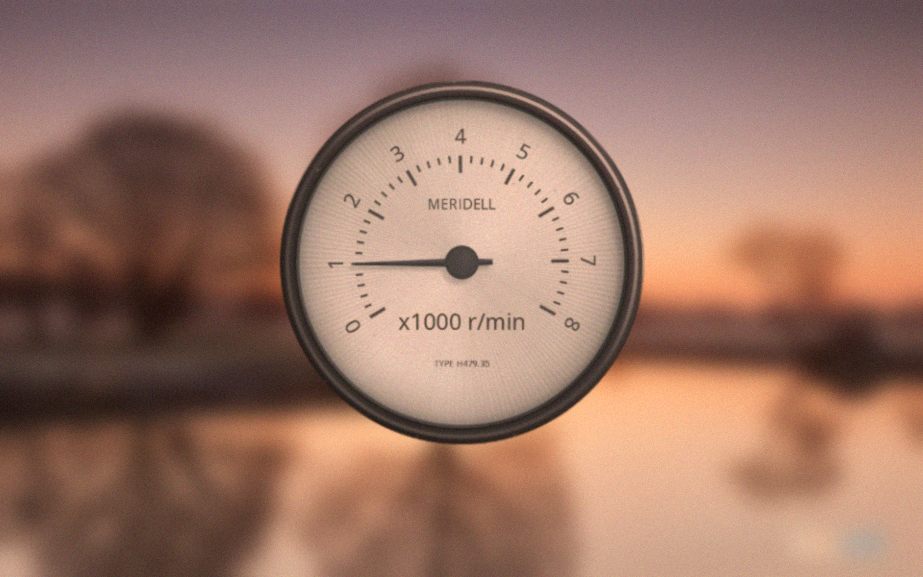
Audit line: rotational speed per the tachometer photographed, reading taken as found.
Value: 1000 rpm
